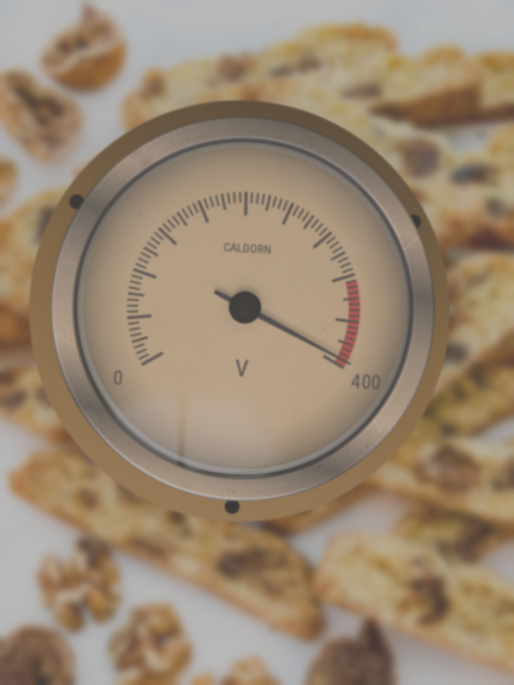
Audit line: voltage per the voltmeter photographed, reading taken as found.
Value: 395 V
